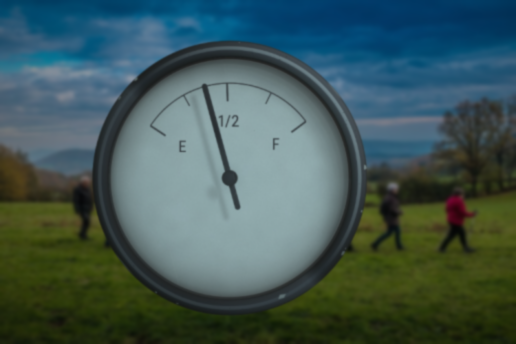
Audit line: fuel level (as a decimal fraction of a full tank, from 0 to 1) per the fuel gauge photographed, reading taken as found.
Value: 0.375
